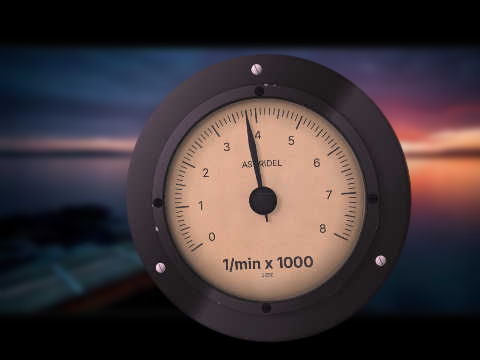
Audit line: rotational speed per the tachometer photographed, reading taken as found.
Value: 3800 rpm
